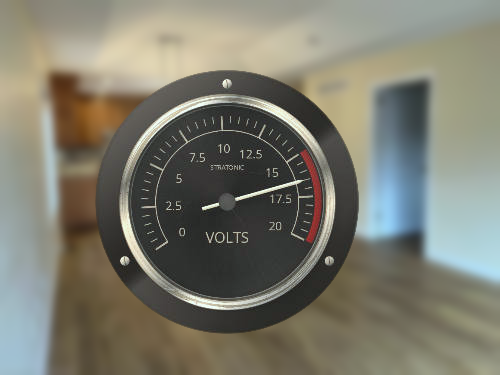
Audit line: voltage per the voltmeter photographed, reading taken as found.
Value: 16.5 V
